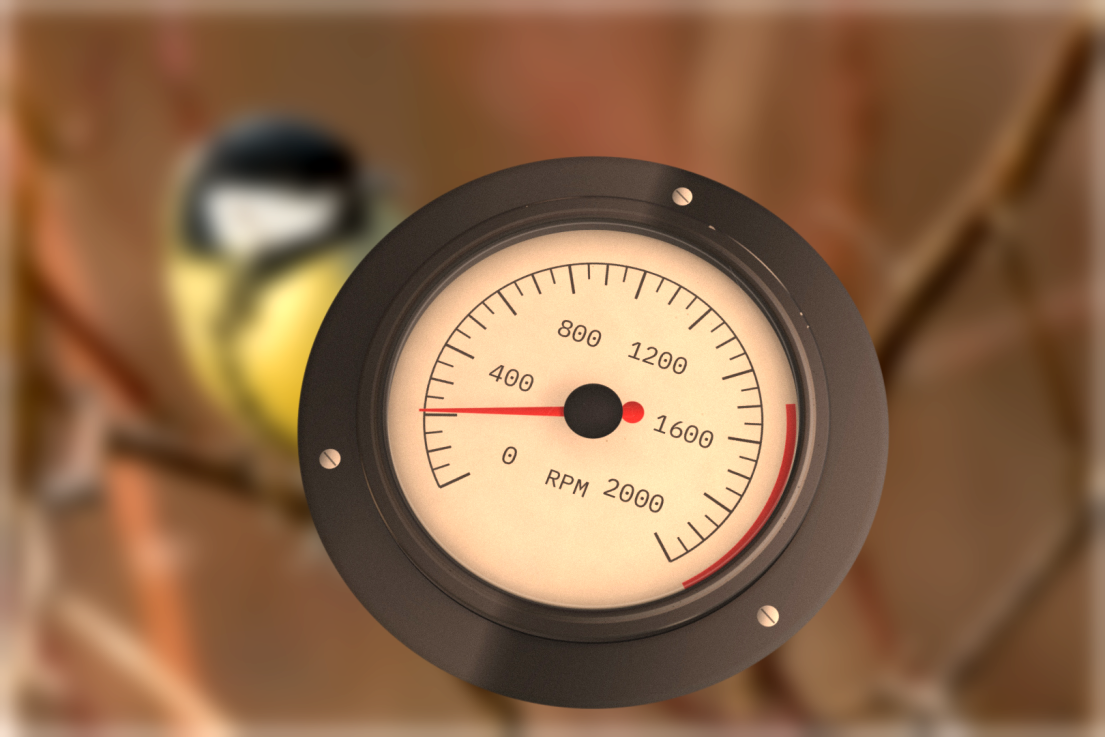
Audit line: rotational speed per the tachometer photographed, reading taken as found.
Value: 200 rpm
